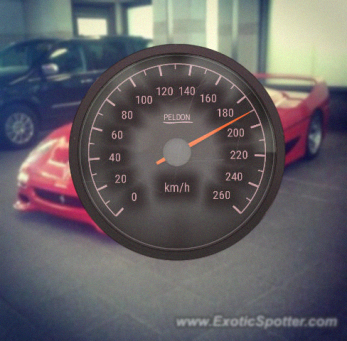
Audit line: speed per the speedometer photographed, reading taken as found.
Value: 190 km/h
